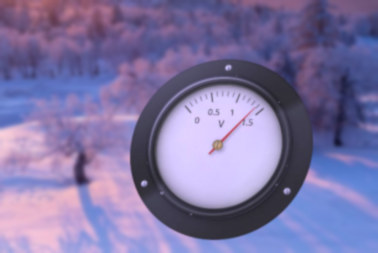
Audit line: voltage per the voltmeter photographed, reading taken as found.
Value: 1.4 V
